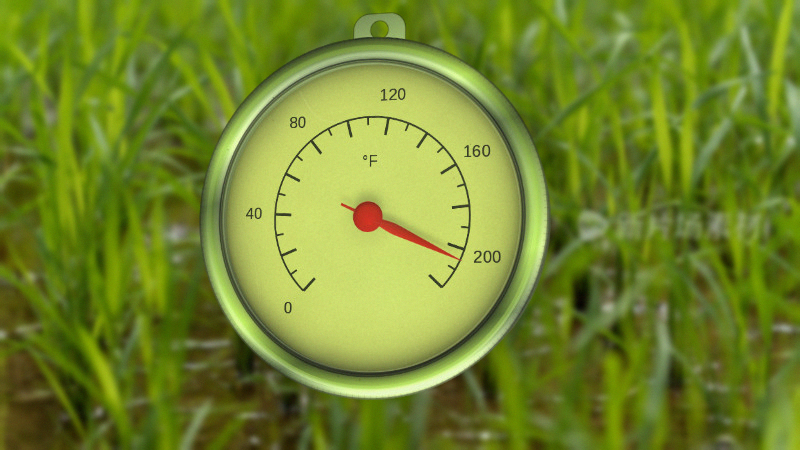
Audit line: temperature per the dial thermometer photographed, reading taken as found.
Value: 205 °F
